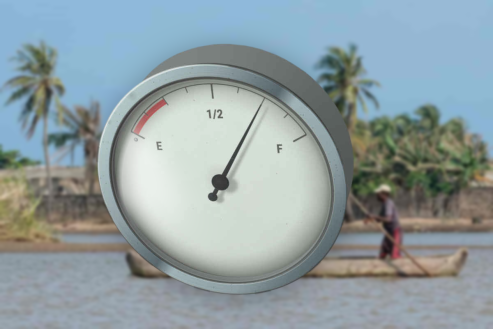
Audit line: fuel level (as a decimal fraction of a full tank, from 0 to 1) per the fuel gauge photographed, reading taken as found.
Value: 0.75
